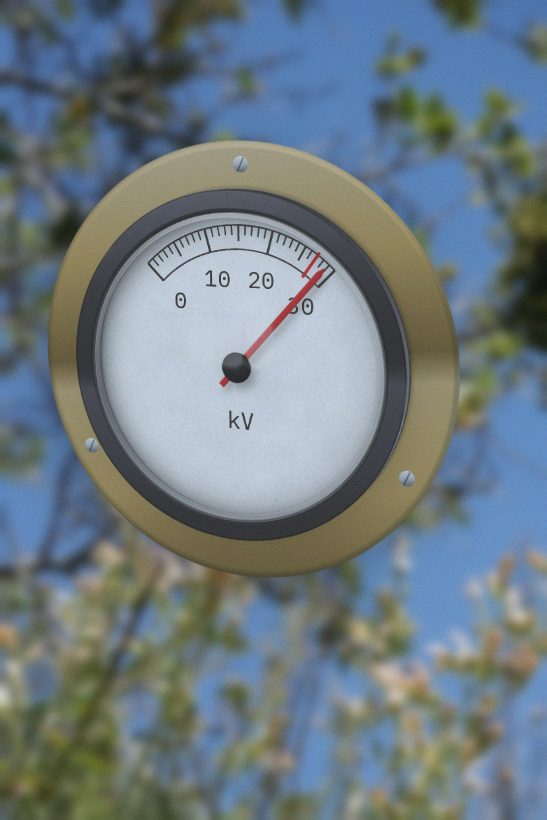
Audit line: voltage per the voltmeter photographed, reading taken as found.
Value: 29 kV
